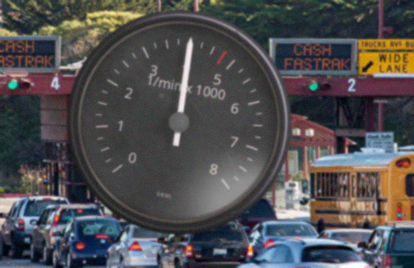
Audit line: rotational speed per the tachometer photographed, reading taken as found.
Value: 4000 rpm
